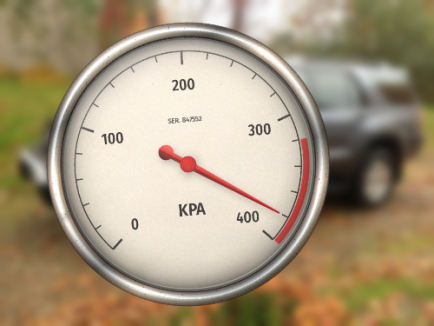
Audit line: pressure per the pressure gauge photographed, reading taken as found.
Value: 380 kPa
